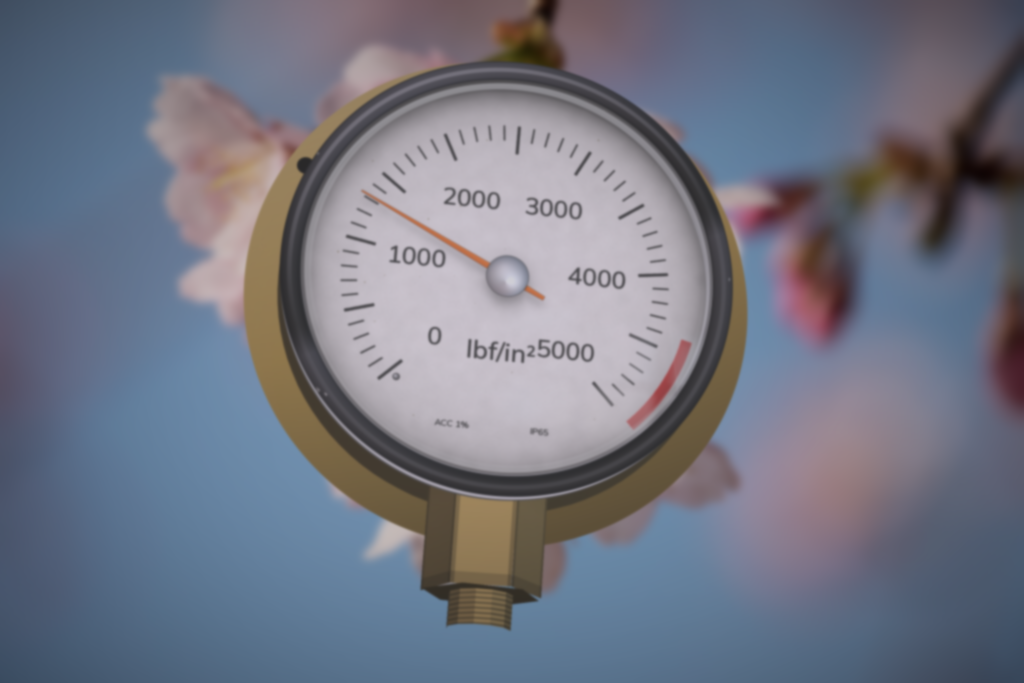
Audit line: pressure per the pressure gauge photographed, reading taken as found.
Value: 1300 psi
